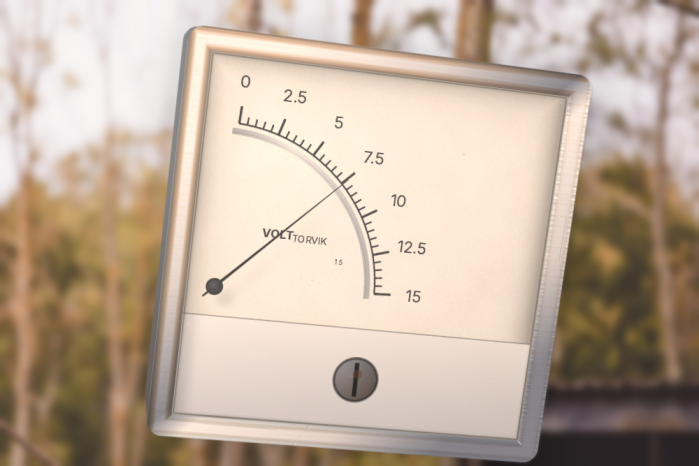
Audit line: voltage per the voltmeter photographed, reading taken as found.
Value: 7.5 V
